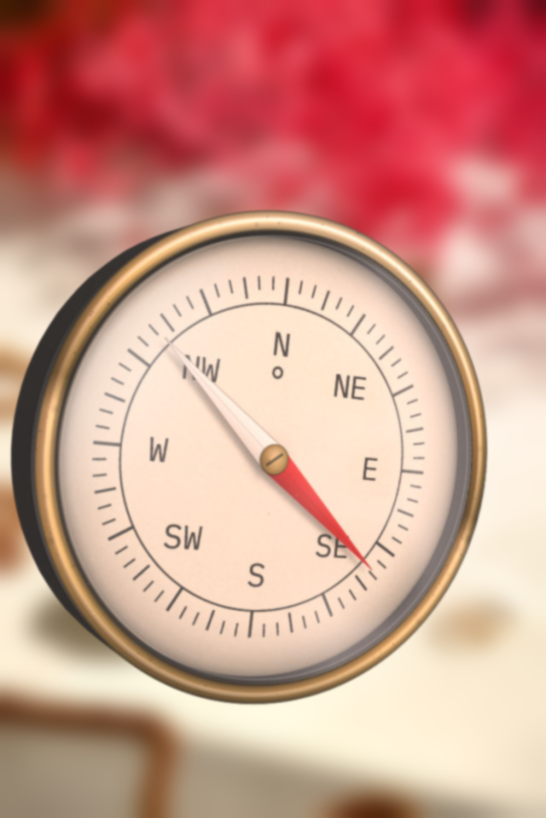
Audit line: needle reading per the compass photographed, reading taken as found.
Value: 130 °
